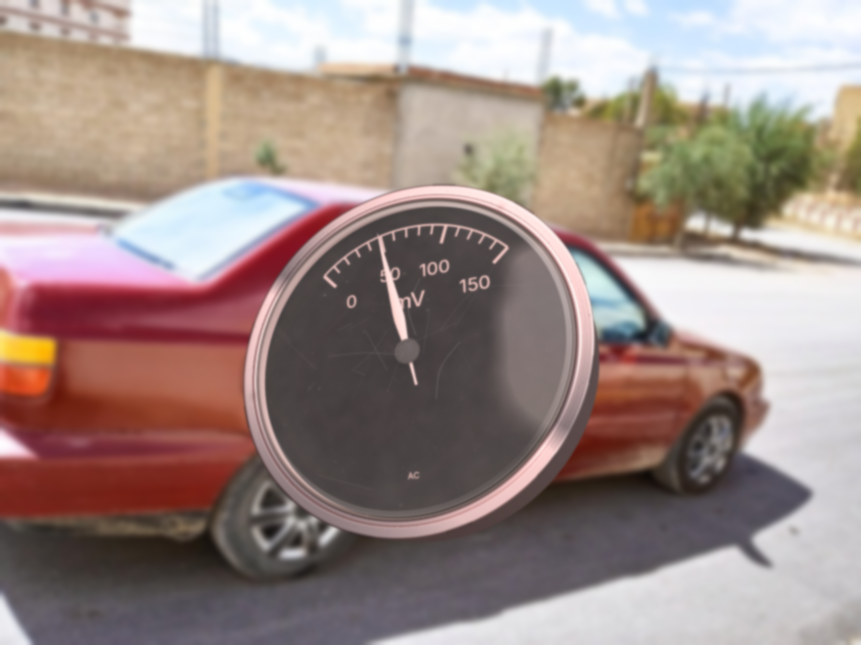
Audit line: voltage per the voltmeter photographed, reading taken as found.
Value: 50 mV
